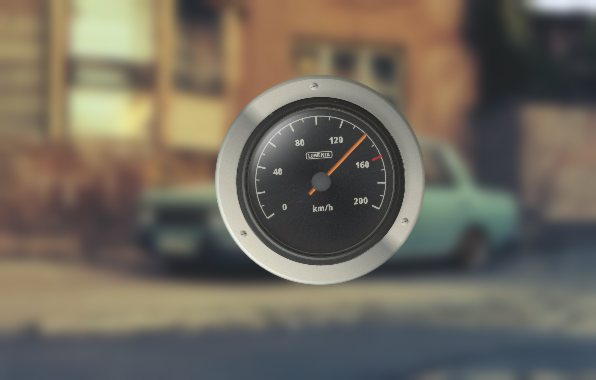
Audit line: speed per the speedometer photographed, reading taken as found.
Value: 140 km/h
